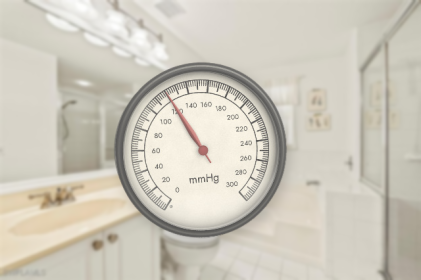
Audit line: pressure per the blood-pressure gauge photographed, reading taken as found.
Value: 120 mmHg
